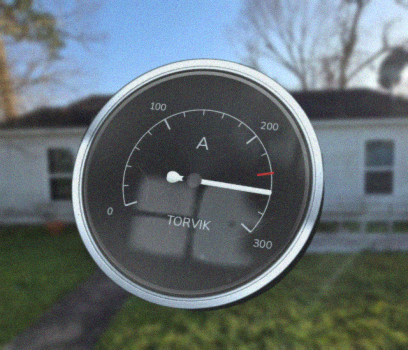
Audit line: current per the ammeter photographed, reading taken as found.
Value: 260 A
